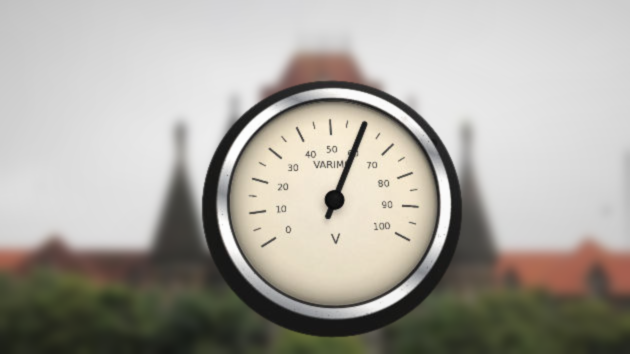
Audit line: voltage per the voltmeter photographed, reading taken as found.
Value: 60 V
